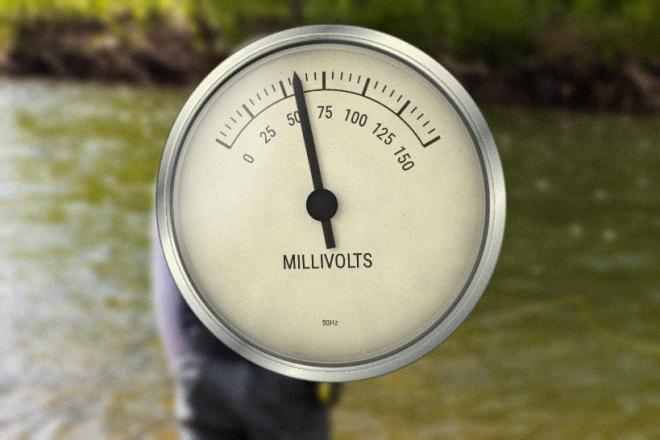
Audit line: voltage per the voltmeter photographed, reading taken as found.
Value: 60 mV
